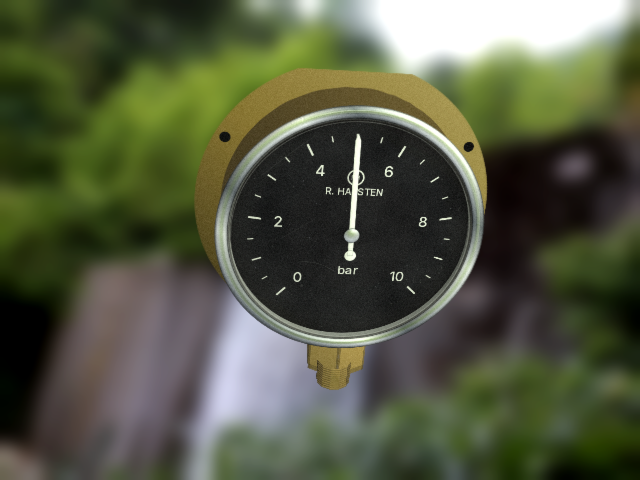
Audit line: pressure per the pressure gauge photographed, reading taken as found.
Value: 5 bar
